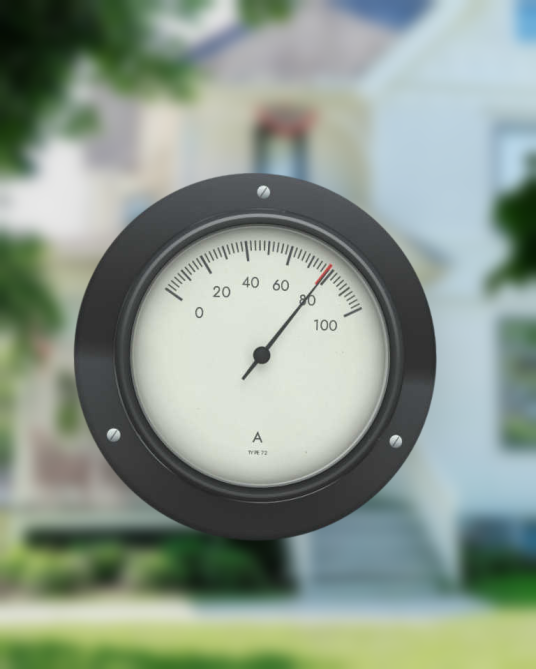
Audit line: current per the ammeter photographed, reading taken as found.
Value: 78 A
